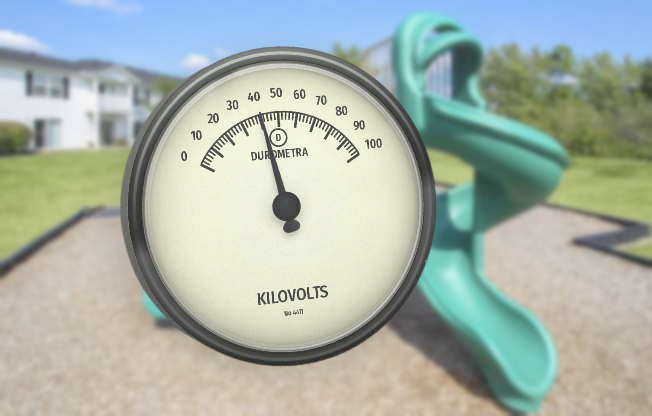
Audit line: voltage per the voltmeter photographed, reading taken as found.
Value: 40 kV
